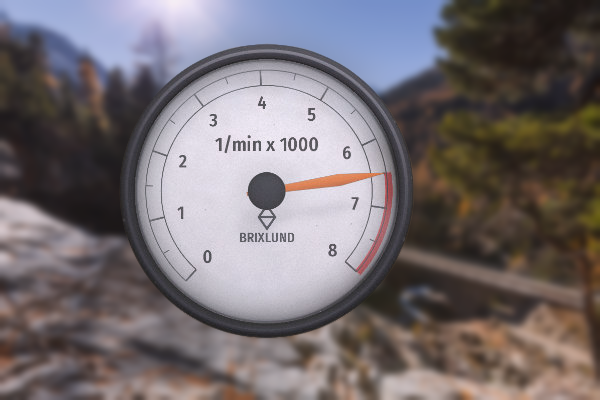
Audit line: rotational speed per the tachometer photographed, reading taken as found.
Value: 6500 rpm
